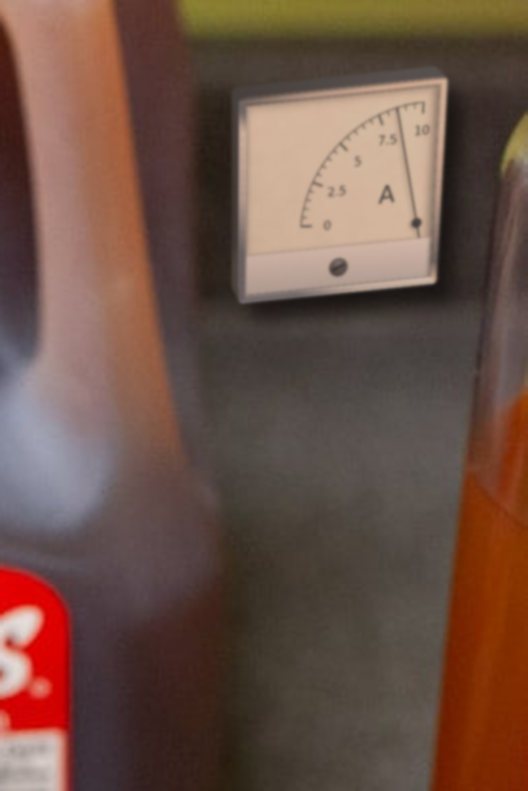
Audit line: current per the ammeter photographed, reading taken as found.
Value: 8.5 A
